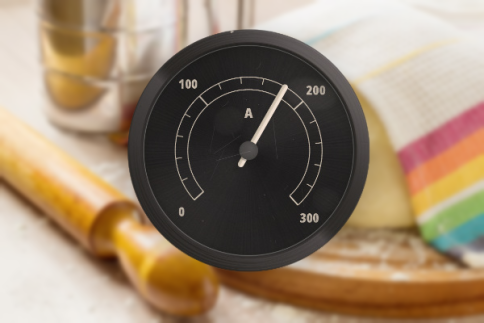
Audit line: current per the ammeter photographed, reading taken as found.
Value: 180 A
